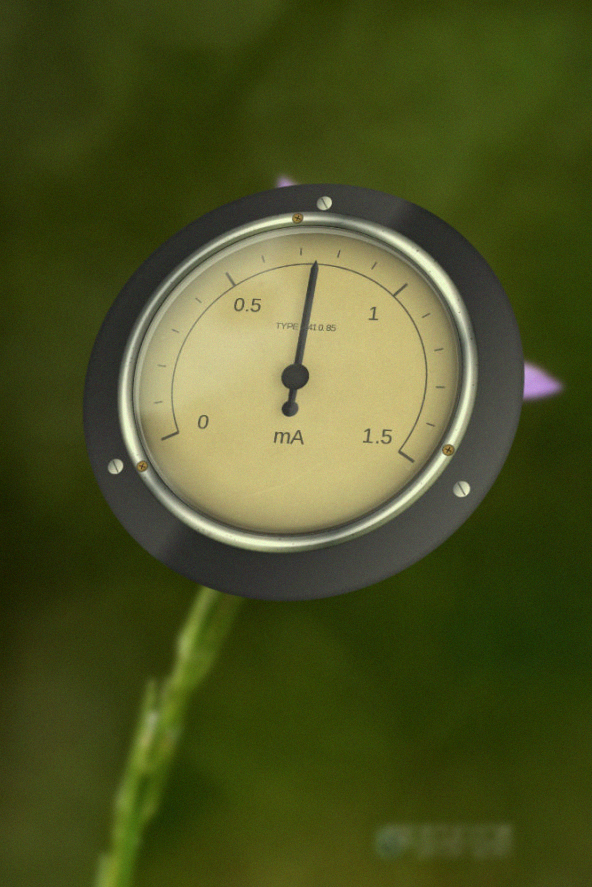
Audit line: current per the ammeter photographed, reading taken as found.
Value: 0.75 mA
